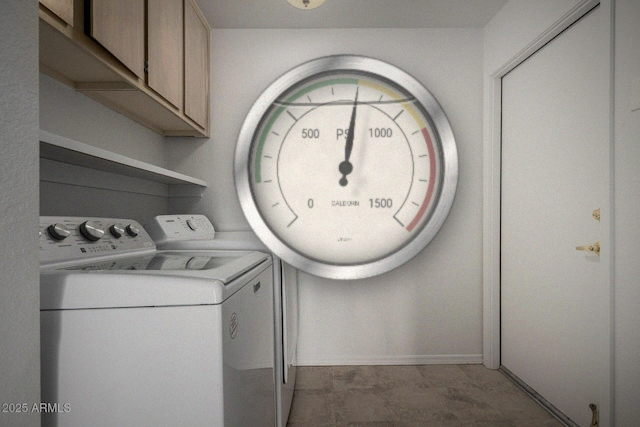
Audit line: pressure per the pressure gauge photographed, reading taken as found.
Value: 800 psi
